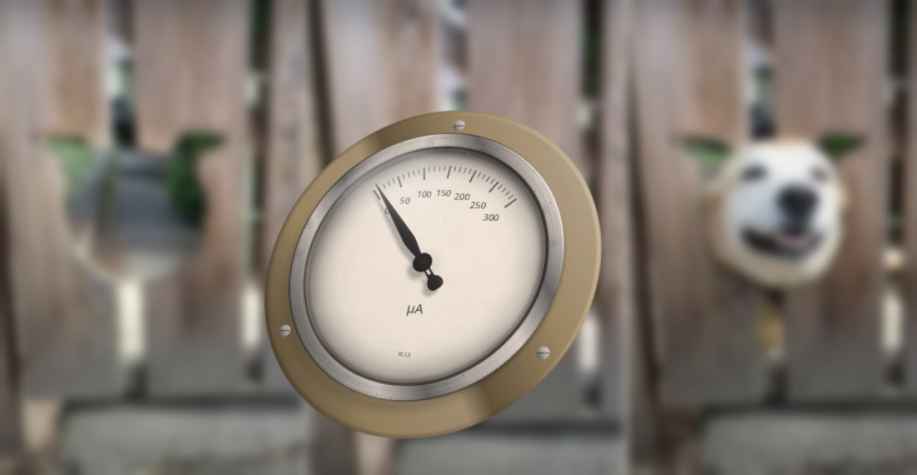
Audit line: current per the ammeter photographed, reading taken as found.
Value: 10 µA
